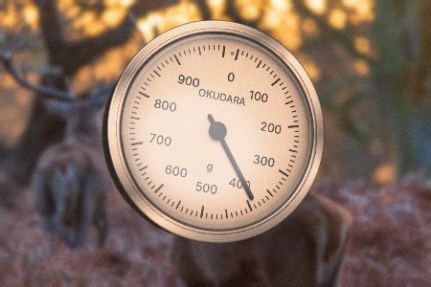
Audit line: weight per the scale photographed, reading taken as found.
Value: 390 g
